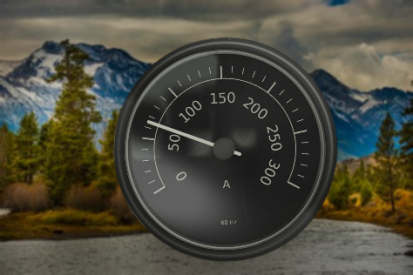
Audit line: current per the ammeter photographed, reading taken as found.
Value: 65 A
